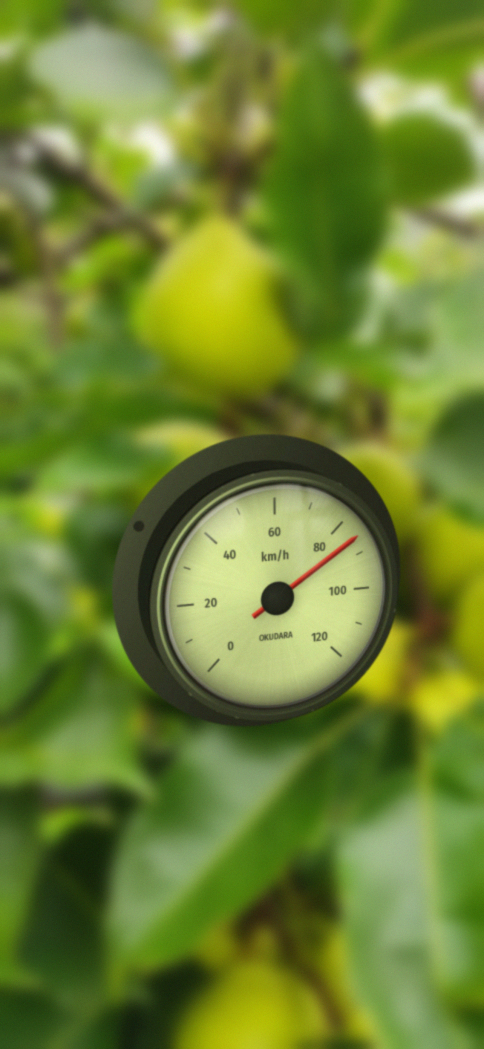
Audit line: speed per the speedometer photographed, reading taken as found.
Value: 85 km/h
